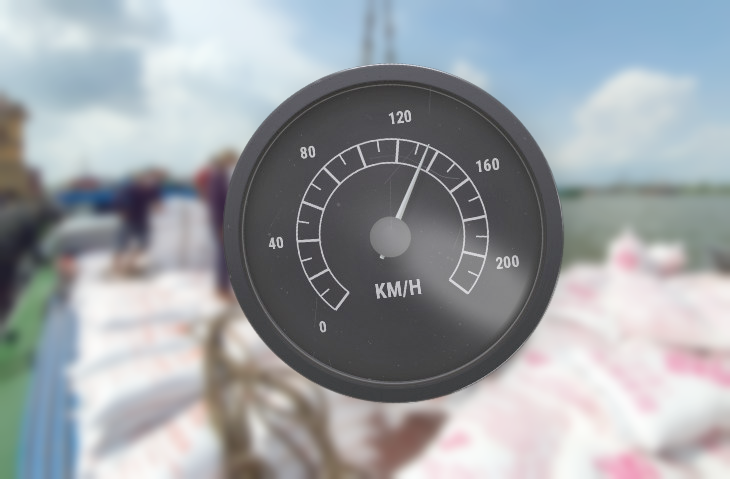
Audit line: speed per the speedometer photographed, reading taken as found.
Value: 135 km/h
